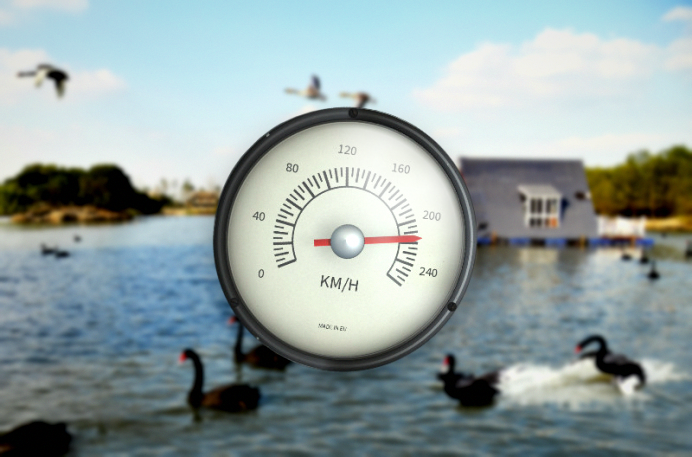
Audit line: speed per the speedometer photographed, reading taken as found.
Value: 215 km/h
